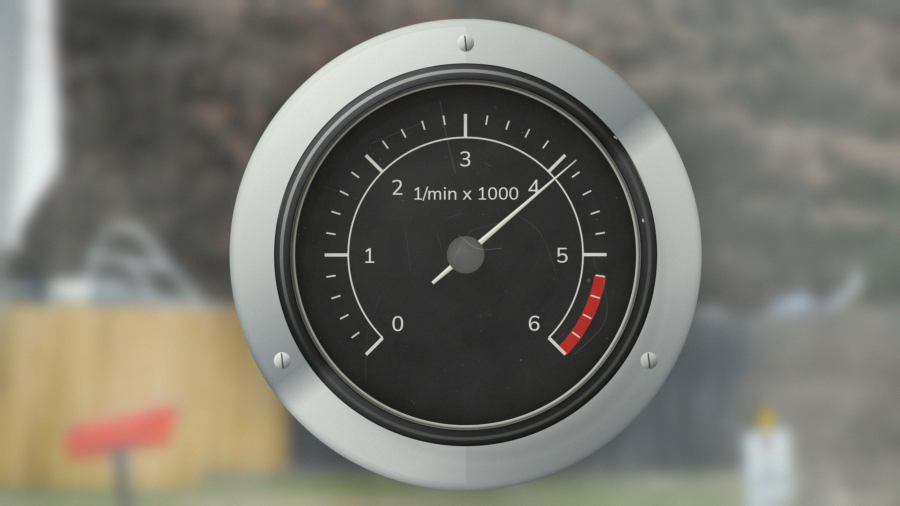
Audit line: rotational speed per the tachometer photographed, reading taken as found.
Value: 4100 rpm
